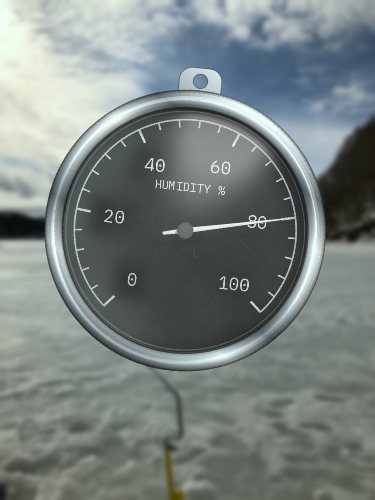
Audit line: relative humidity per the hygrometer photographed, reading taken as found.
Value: 80 %
